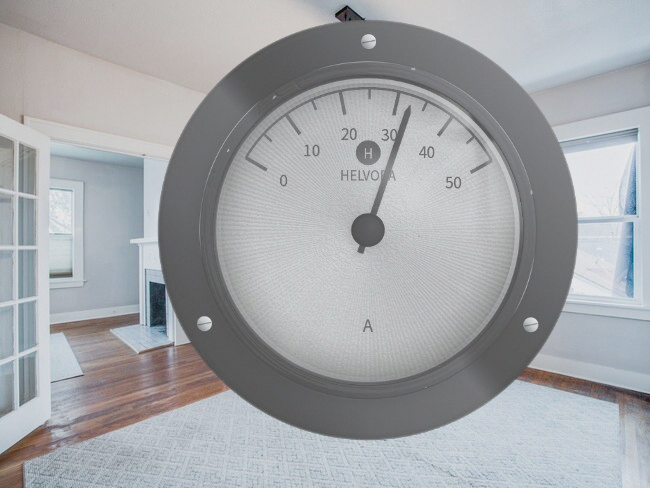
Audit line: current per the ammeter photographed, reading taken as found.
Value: 32.5 A
